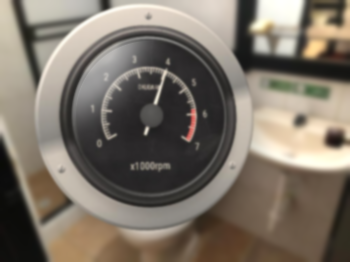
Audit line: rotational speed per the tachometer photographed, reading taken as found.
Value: 4000 rpm
